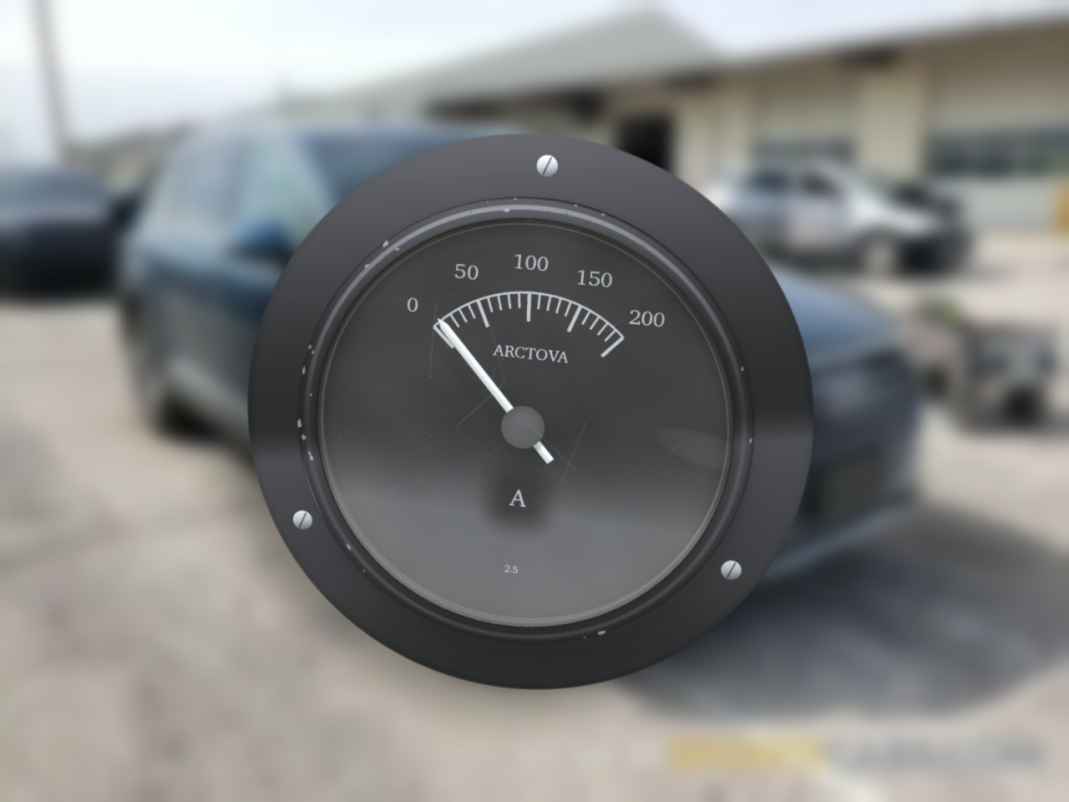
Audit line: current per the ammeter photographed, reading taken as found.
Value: 10 A
